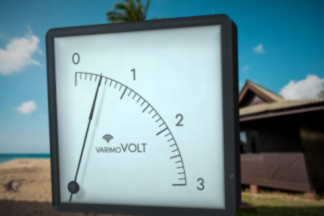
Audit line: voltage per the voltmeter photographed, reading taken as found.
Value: 0.5 V
